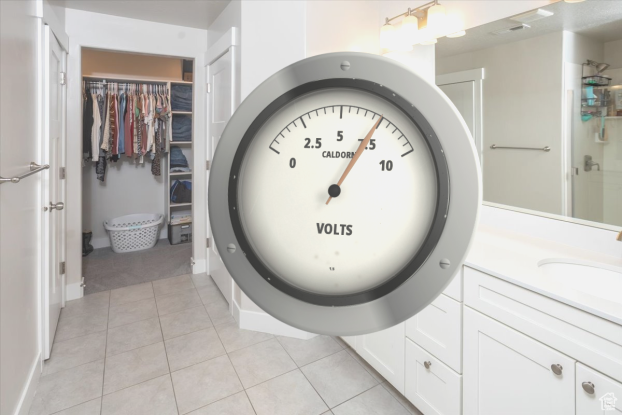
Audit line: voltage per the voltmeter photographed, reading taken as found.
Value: 7.5 V
